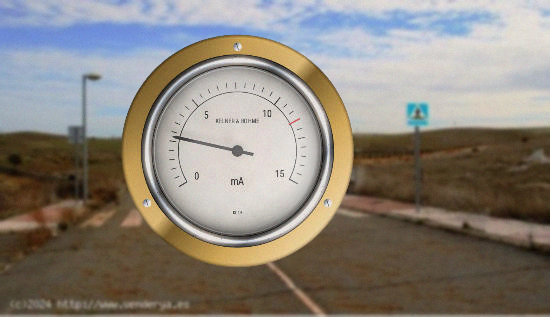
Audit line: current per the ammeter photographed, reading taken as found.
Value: 2.75 mA
